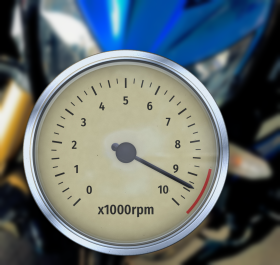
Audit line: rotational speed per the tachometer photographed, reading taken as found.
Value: 9375 rpm
